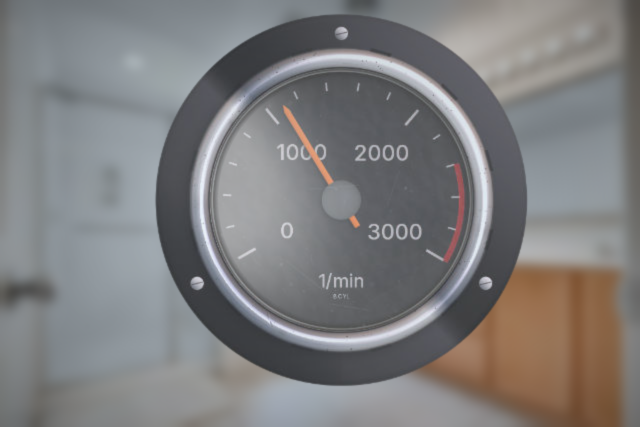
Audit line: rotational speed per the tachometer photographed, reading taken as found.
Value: 1100 rpm
